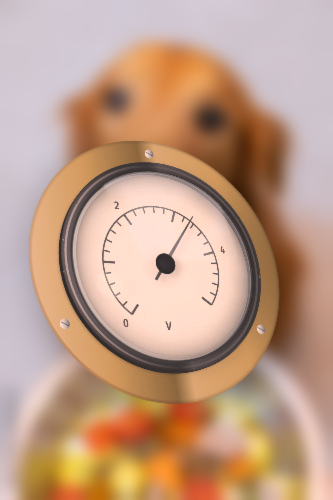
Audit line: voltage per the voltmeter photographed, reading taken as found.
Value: 3.3 V
